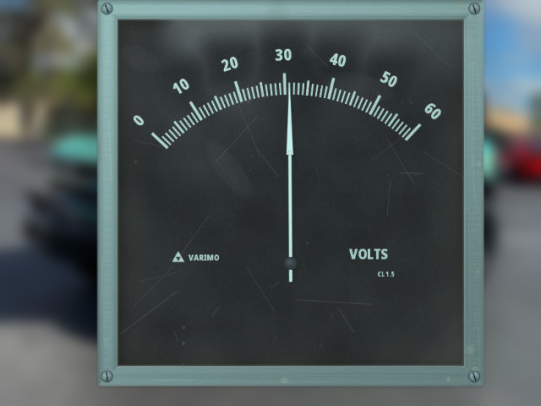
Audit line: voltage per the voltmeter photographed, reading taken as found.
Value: 31 V
